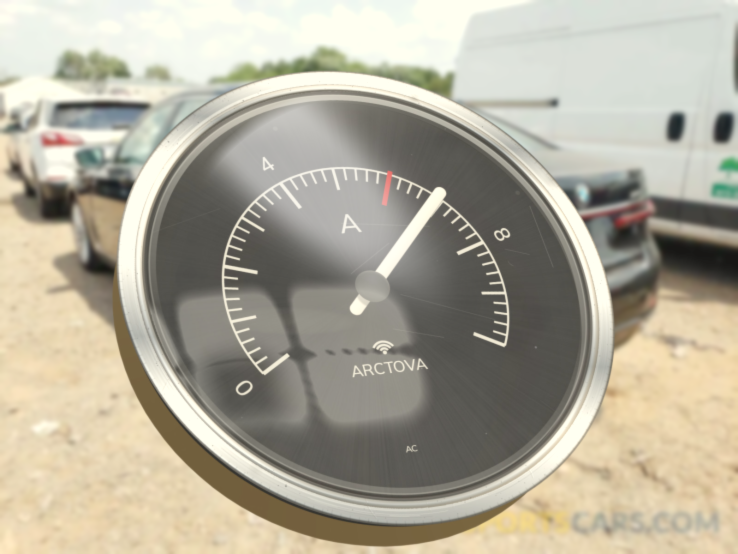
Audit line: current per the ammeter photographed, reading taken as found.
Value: 6.9 A
